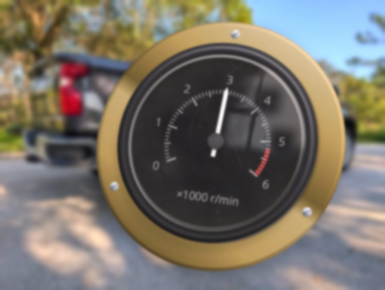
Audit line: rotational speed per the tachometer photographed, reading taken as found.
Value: 3000 rpm
